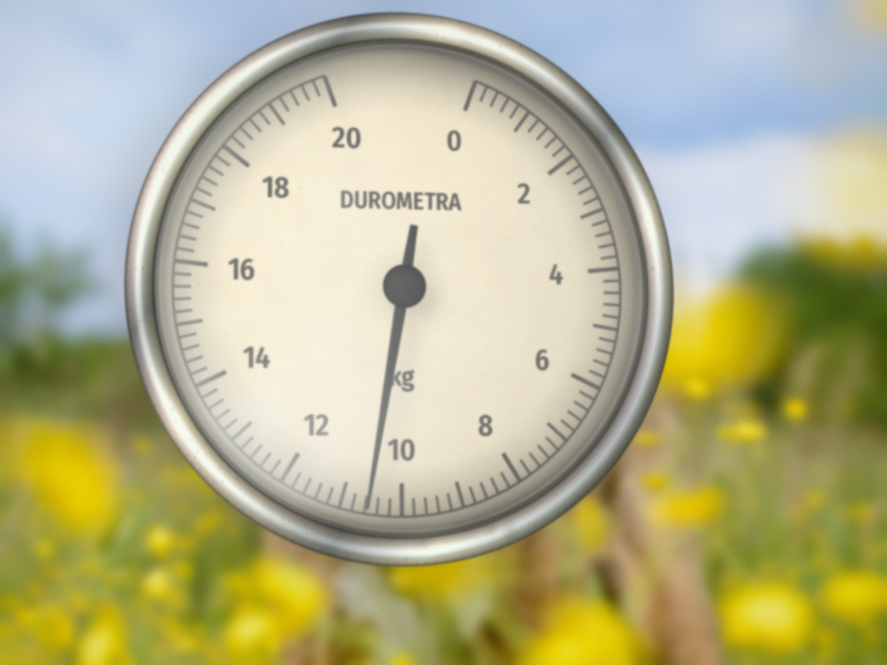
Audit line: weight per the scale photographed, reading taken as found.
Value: 10.6 kg
